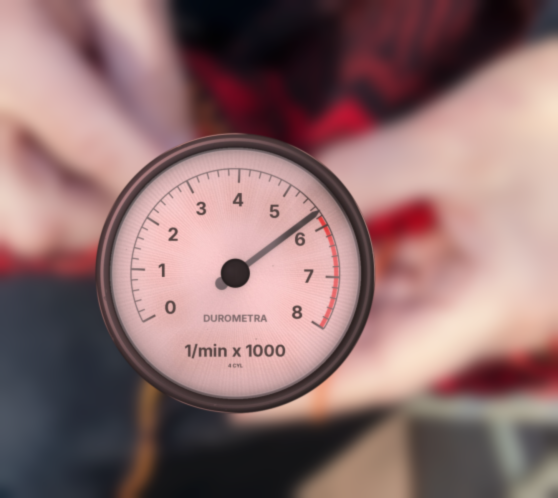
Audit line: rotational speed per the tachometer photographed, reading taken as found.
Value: 5700 rpm
